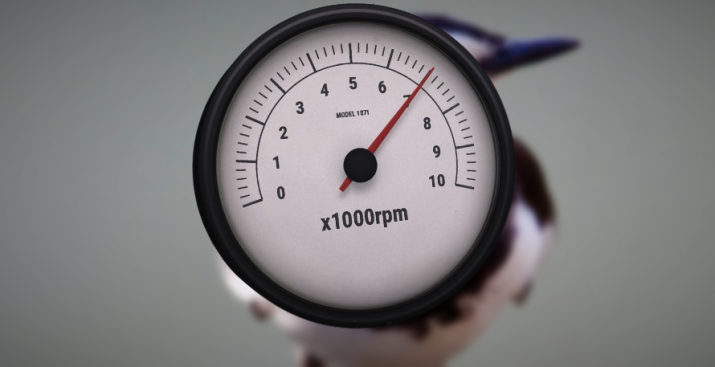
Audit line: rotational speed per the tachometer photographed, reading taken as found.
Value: 7000 rpm
